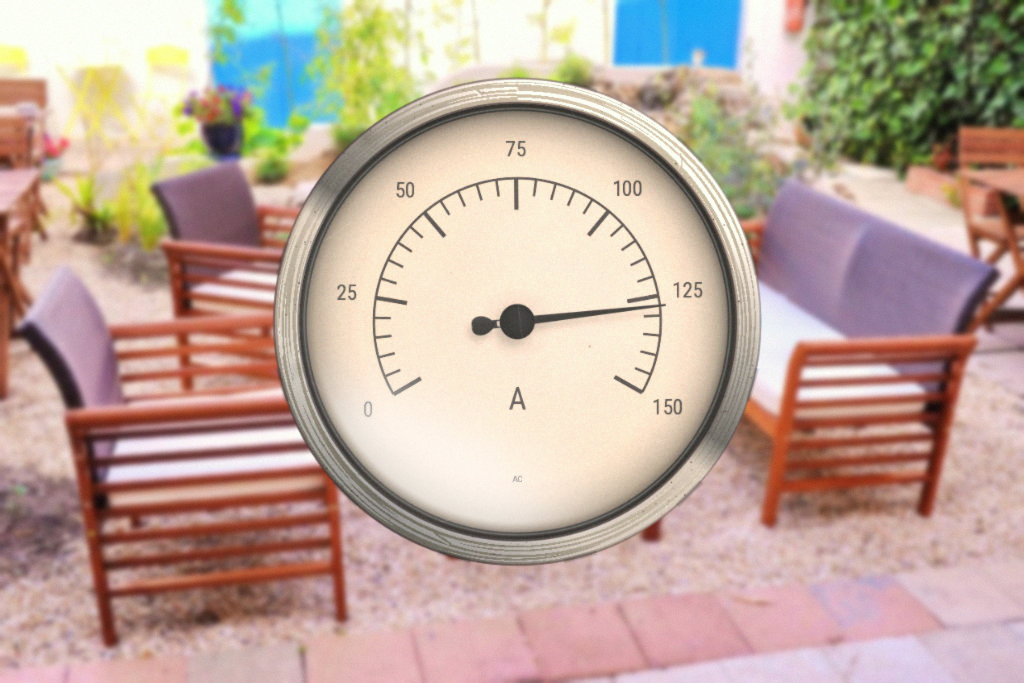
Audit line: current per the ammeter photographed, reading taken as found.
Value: 127.5 A
